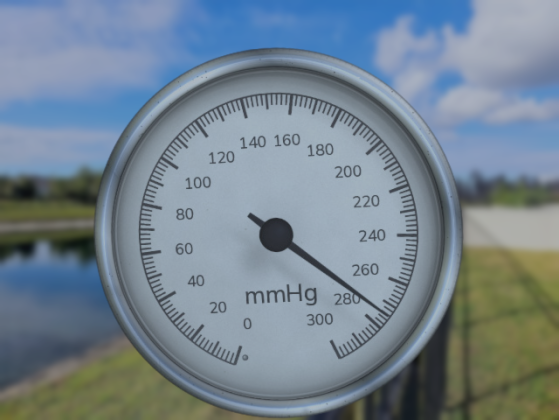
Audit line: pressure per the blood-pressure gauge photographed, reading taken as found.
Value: 274 mmHg
